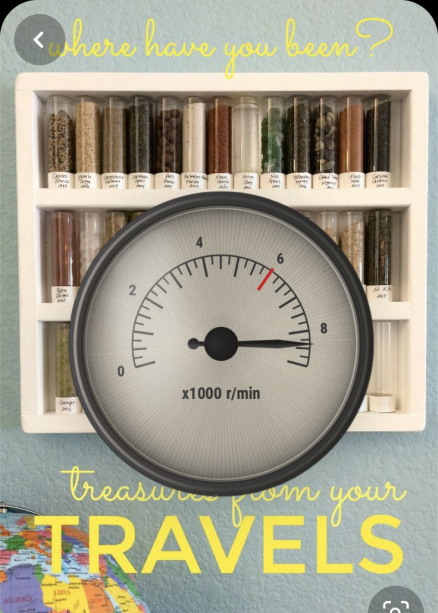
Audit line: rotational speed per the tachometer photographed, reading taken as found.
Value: 8375 rpm
